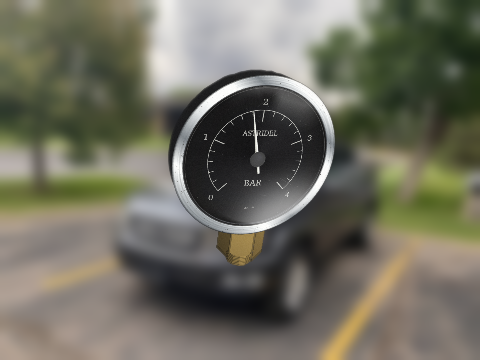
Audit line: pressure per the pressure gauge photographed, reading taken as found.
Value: 1.8 bar
